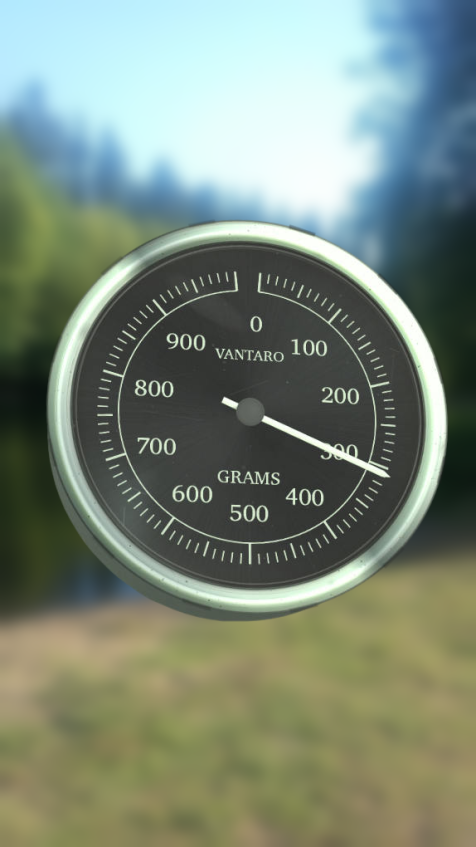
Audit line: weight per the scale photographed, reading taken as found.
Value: 310 g
